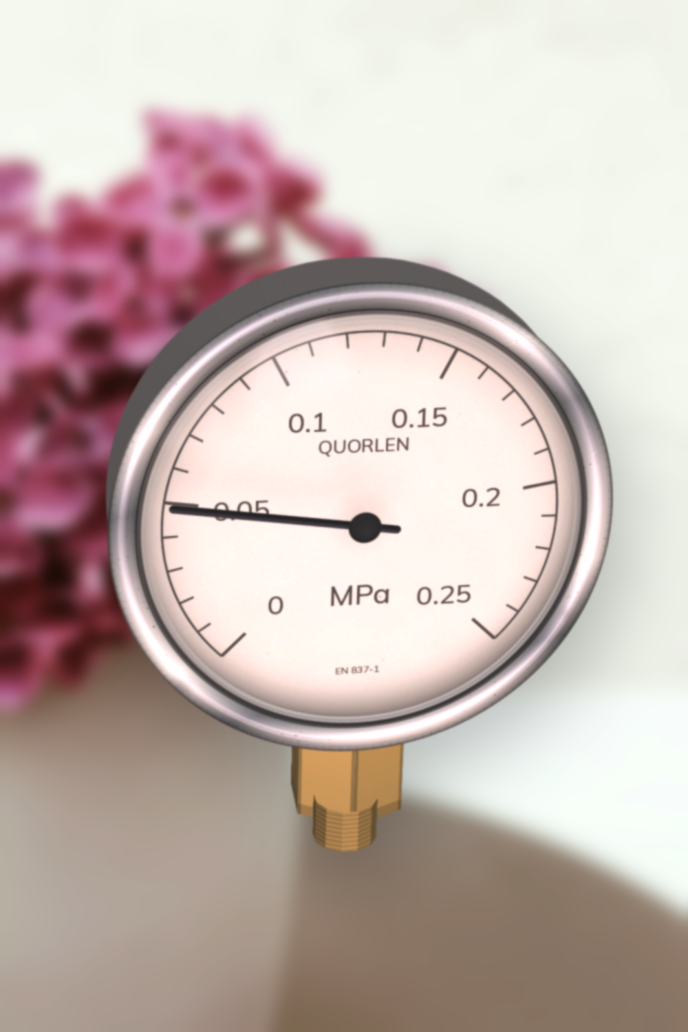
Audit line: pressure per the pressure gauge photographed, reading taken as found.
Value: 0.05 MPa
